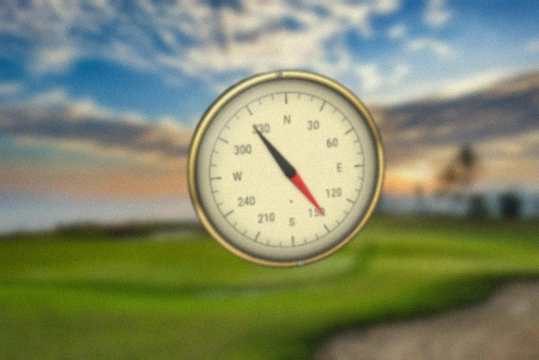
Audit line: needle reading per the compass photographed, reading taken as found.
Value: 145 °
